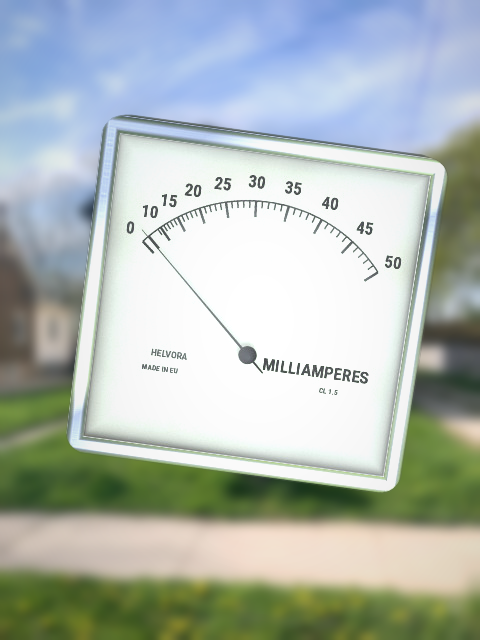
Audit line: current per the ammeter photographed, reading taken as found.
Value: 5 mA
